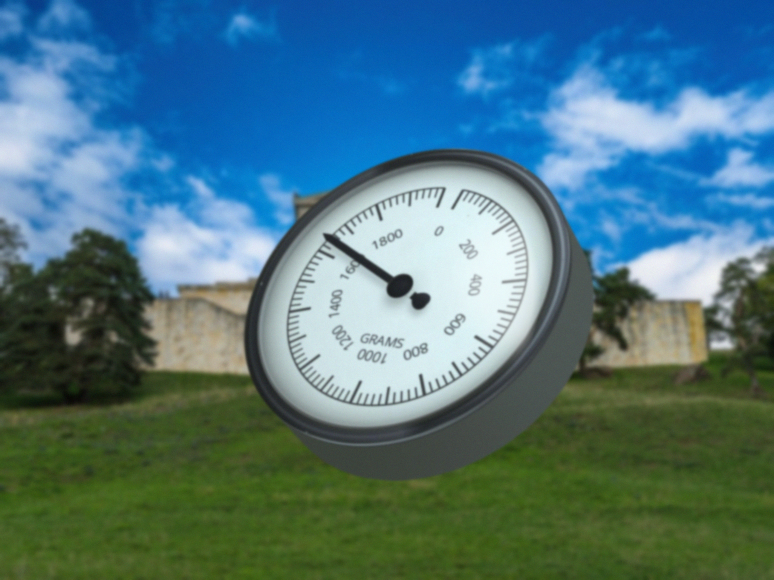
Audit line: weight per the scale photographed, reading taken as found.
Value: 1640 g
